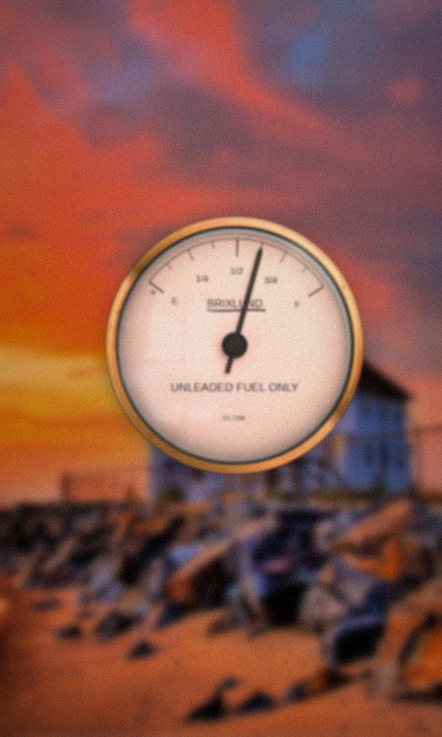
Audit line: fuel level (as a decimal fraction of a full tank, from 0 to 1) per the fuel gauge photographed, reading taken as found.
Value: 0.625
